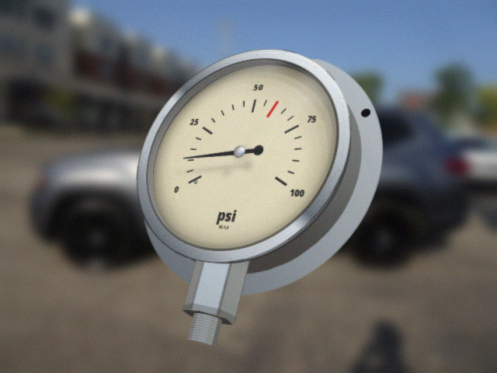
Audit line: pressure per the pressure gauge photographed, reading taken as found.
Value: 10 psi
